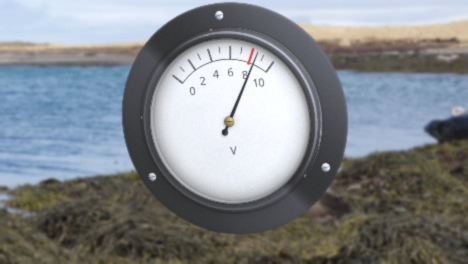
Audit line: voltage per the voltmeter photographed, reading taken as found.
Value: 8.5 V
